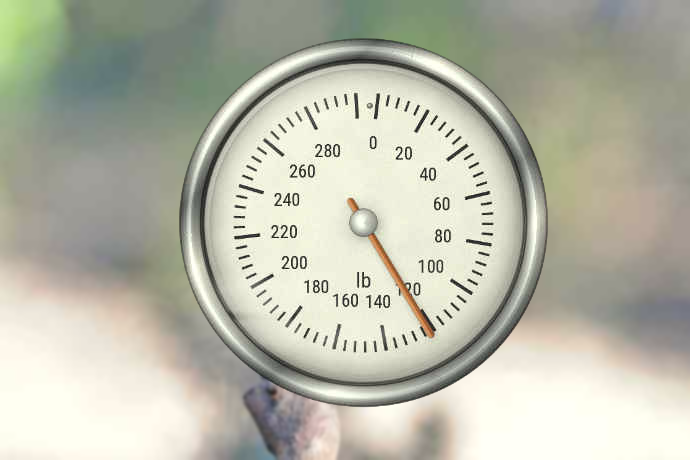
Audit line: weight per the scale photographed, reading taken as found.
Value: 122 lb
